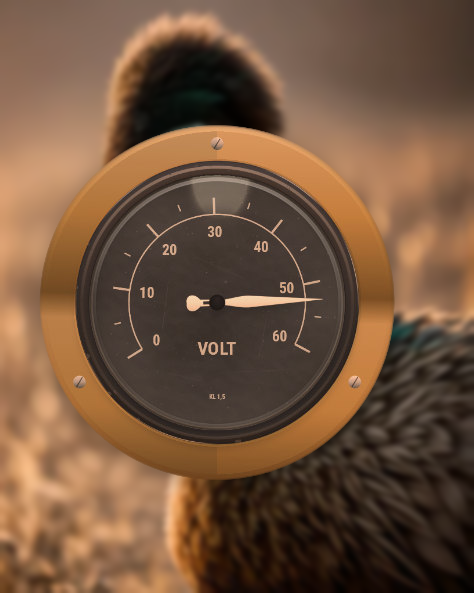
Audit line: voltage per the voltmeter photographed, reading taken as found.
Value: 52.5 V
